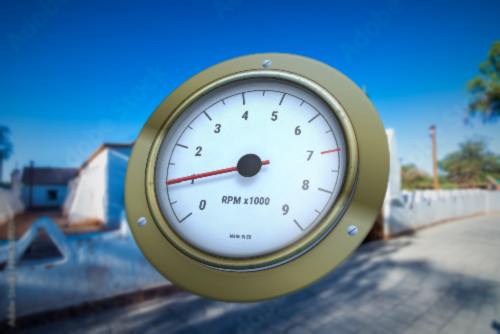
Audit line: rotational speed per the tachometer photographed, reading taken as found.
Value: 1000 rpm
